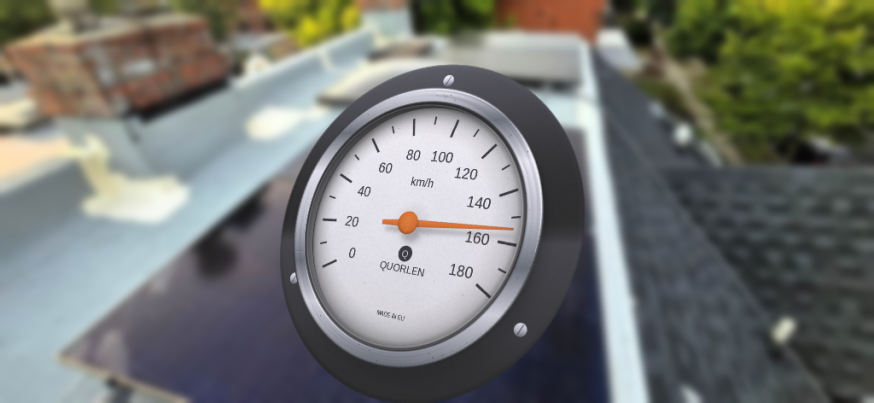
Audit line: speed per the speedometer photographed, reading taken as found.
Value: 155 km/h
